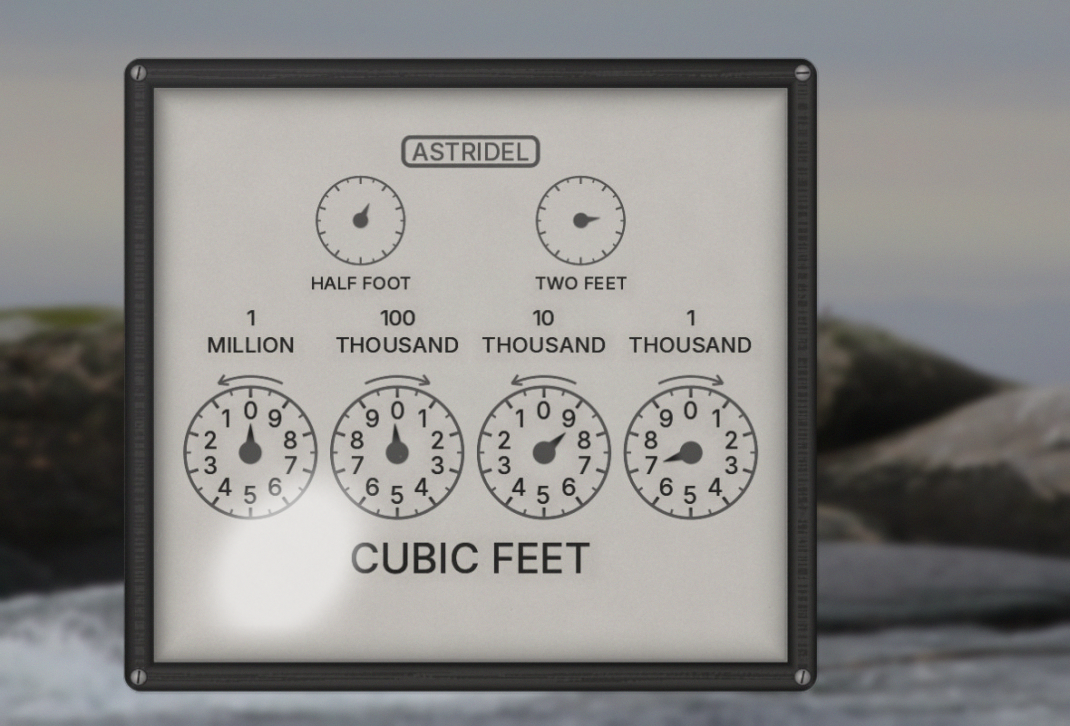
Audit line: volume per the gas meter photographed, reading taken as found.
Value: 998700 ft³
